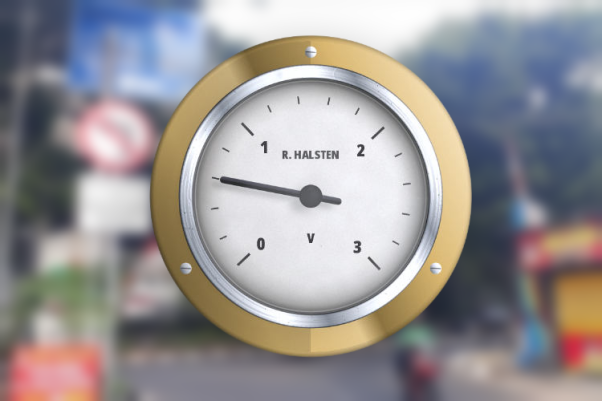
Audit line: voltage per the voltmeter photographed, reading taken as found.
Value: 0.6 V
